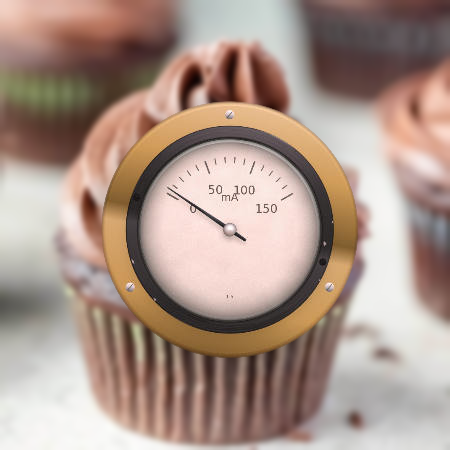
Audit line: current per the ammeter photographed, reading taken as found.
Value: 5 mA
